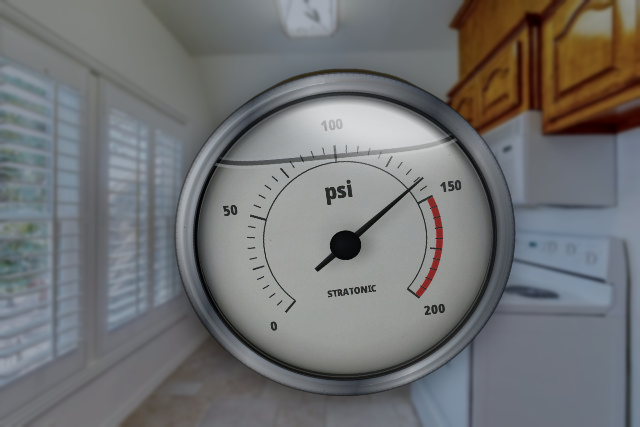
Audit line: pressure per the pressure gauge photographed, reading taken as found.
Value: 140 psi
